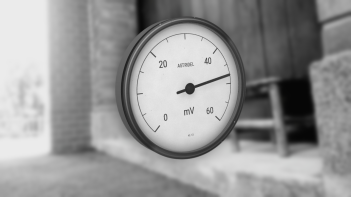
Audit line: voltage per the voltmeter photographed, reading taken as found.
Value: 47.5 mV
